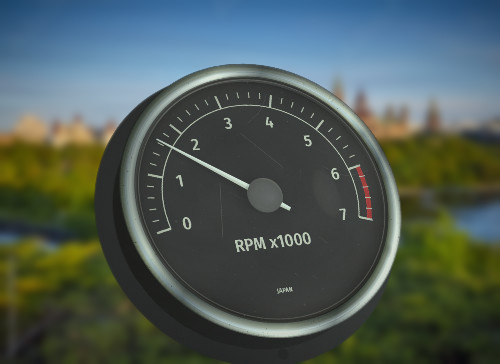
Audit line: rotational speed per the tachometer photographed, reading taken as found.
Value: 1600 rpm
